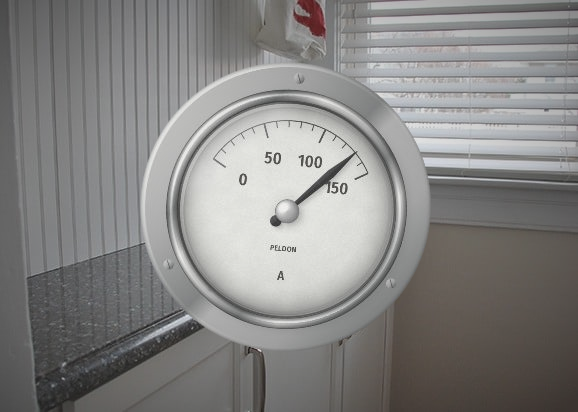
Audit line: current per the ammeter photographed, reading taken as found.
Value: 130 A
